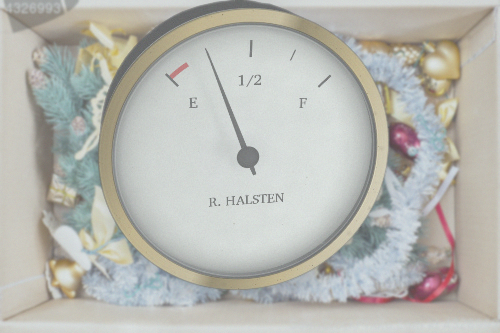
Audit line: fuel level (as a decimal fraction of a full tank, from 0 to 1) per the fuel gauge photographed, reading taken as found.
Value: 0.25
